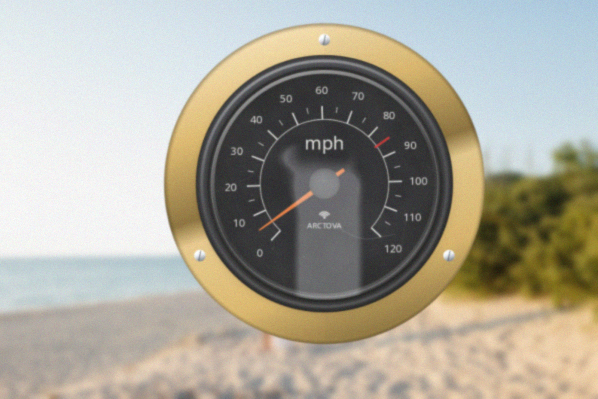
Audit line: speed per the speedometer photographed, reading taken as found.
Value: 5 mph
